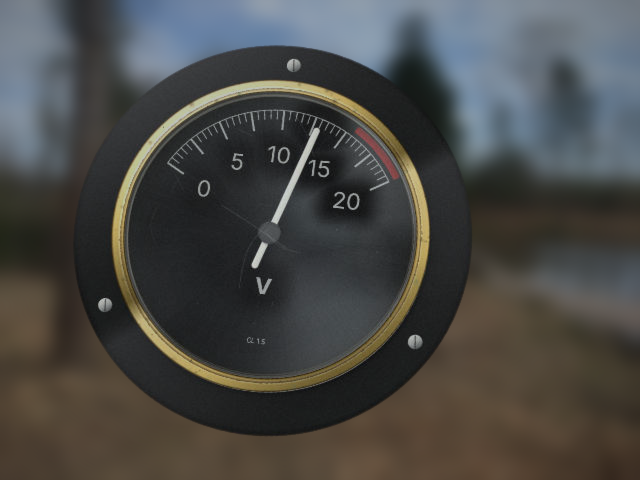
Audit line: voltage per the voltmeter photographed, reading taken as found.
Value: 13 V
